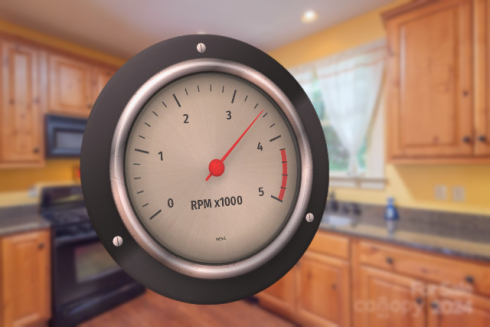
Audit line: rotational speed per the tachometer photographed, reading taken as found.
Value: 3500 rpm
